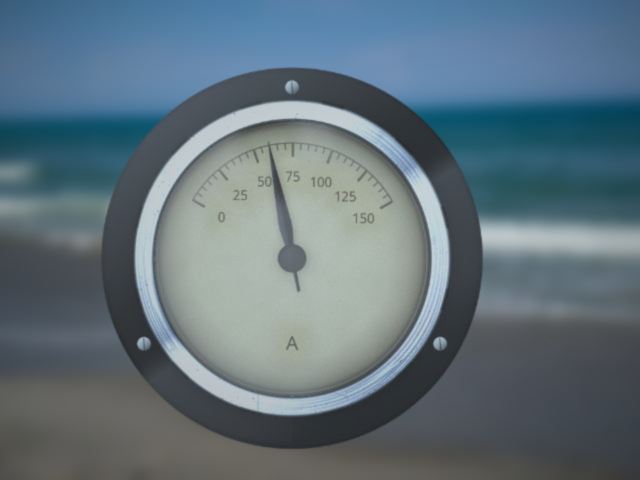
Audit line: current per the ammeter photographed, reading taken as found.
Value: 60 A
